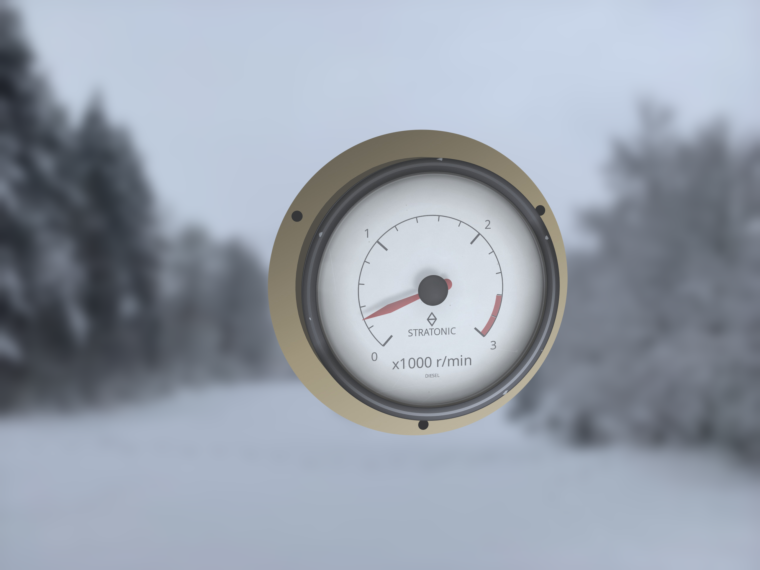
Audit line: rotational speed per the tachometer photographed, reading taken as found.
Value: 300 rpm
